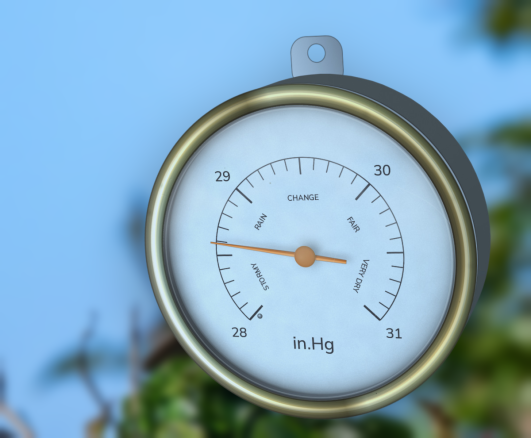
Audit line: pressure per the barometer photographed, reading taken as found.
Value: 28.6 inHg
